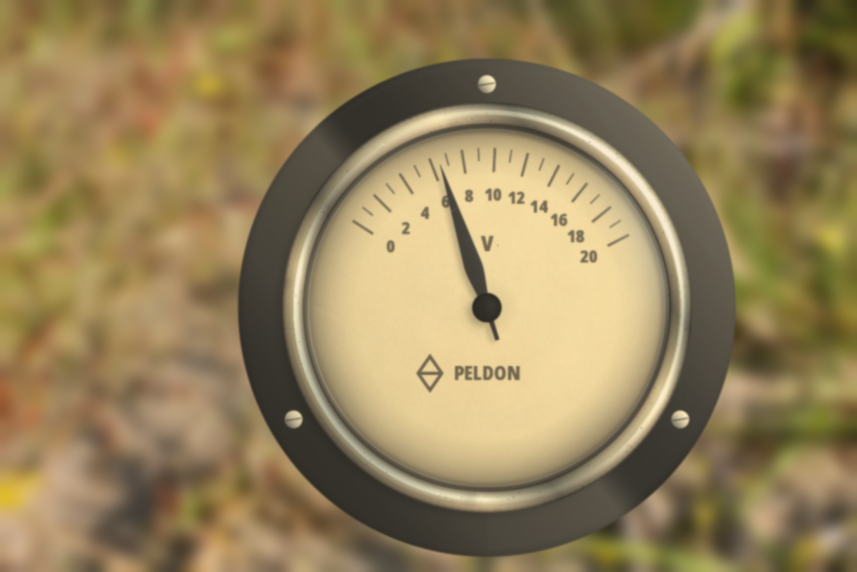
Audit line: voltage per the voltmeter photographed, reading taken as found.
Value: 6.5 V
